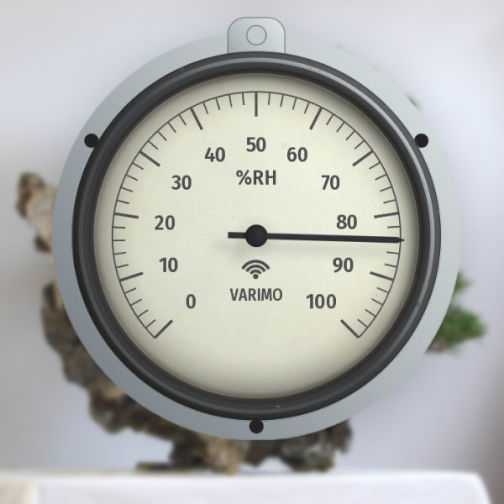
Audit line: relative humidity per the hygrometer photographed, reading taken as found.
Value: 84 %
